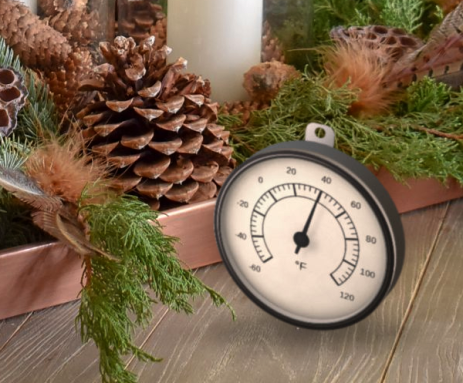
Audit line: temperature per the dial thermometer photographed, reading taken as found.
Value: 40 °F
